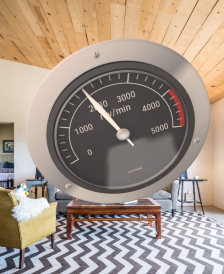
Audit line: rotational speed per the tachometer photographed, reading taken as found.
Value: 2000 rpm
